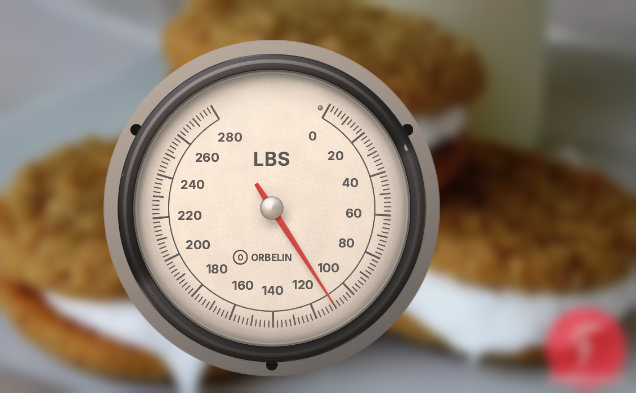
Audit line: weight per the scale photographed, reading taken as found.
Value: 110 lb
